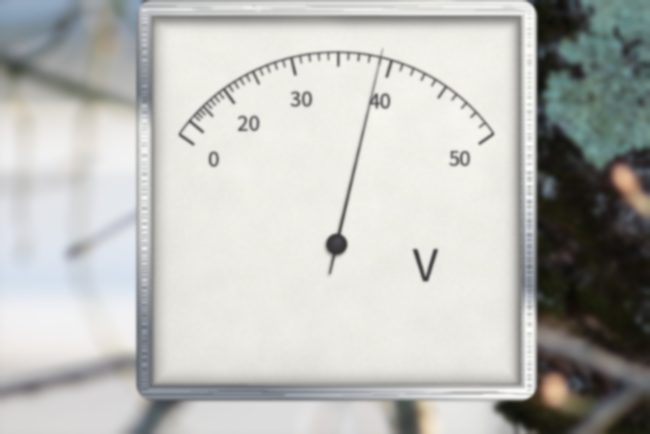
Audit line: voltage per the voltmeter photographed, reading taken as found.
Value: 39 V
